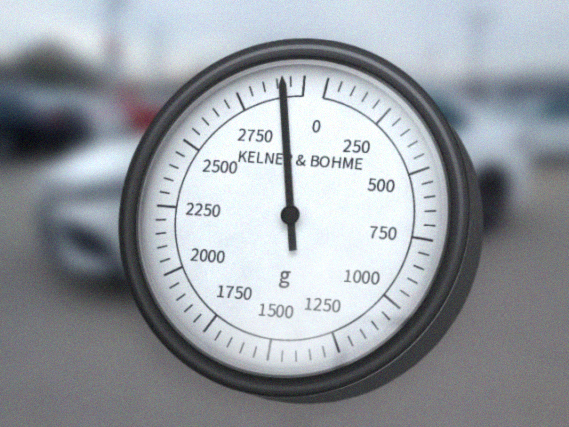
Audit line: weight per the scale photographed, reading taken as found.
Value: 2925 g
